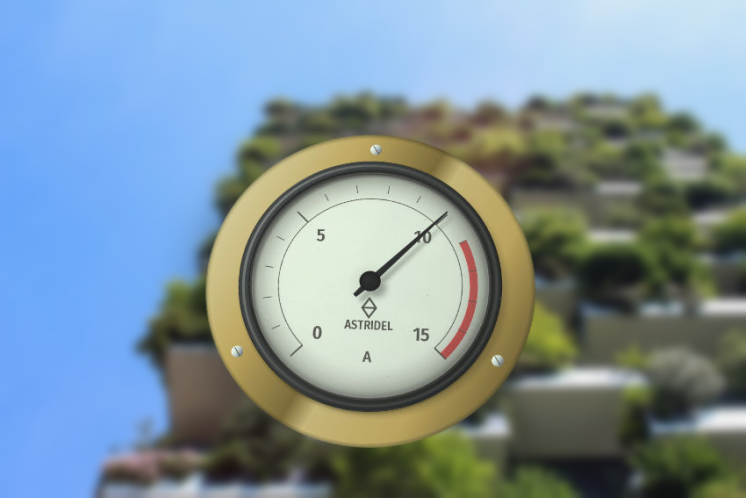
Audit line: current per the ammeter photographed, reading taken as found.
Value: 10 A
